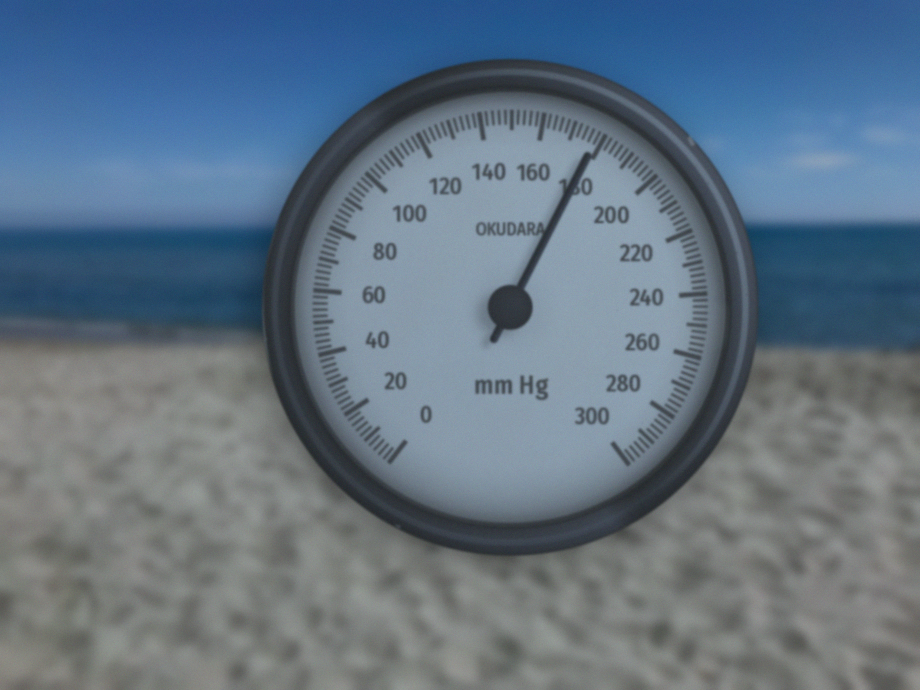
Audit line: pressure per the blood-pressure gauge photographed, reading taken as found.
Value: 178 mmHg
